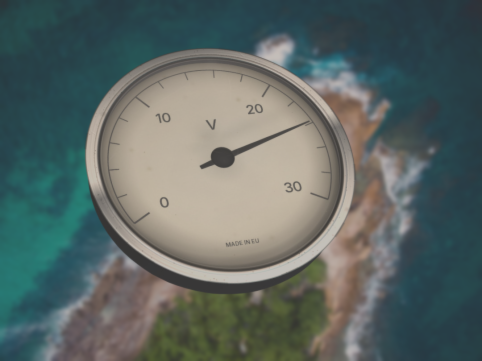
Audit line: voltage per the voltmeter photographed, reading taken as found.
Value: 24 V
